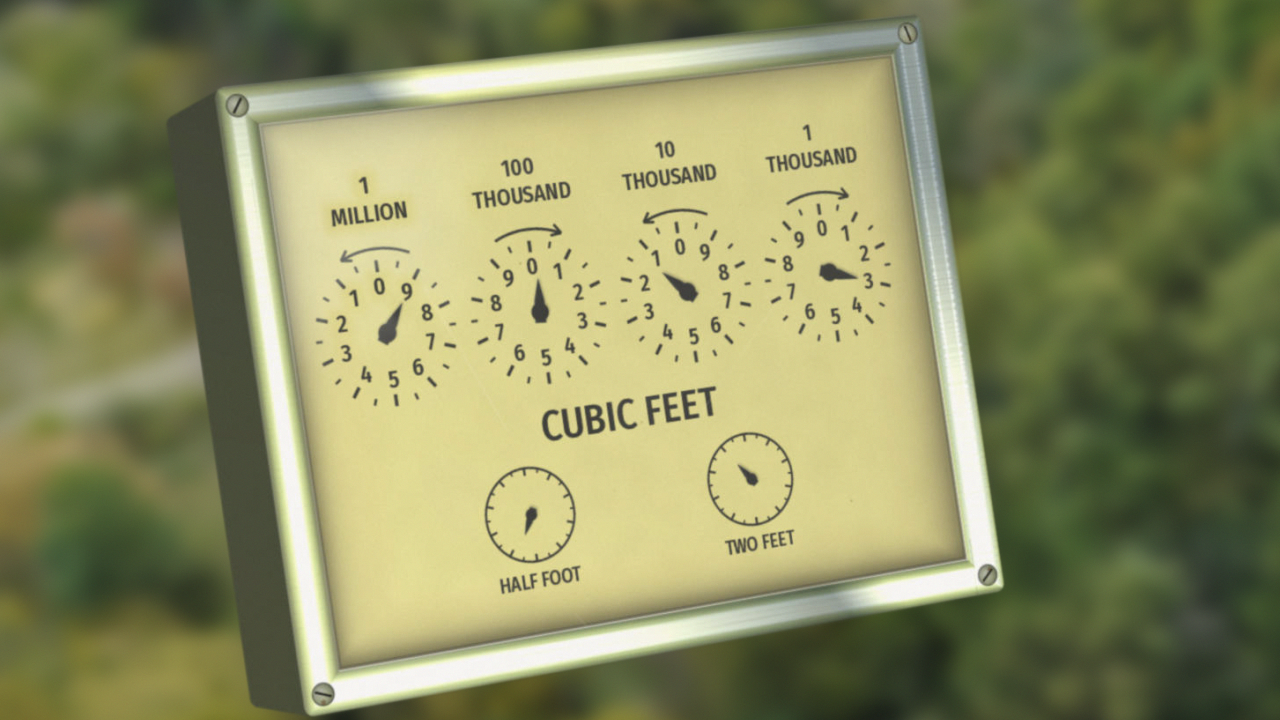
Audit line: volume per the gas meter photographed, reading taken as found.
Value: 901300 ft³
